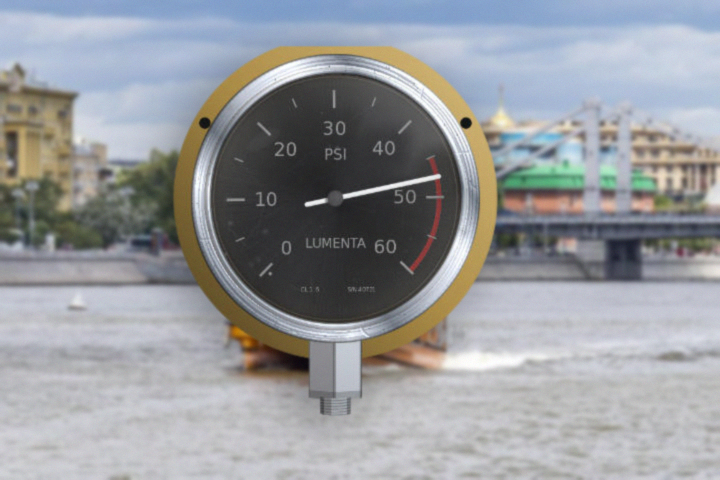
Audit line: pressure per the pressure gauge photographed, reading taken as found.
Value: 47.5 psi
